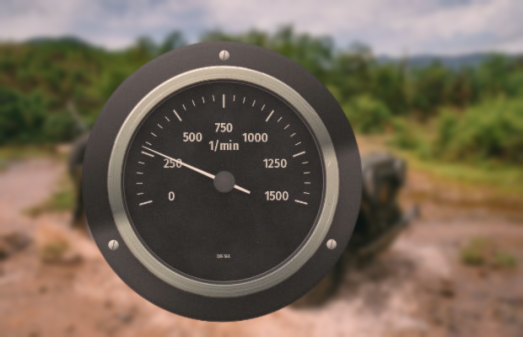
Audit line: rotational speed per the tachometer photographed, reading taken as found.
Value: 275 rpm
